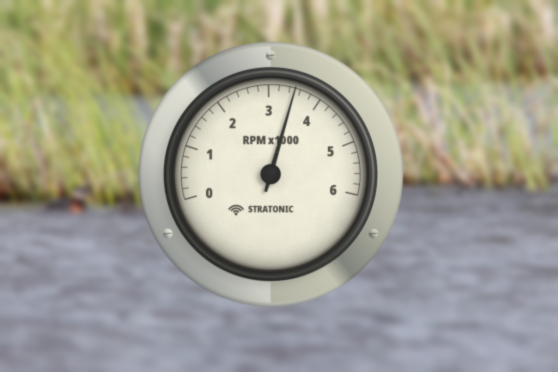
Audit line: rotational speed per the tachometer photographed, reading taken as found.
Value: 3500 rpm
